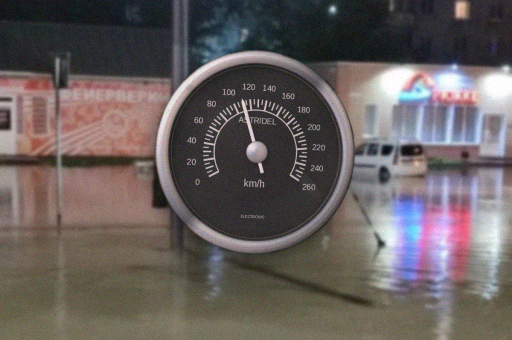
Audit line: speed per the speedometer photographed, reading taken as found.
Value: 110 km/h
